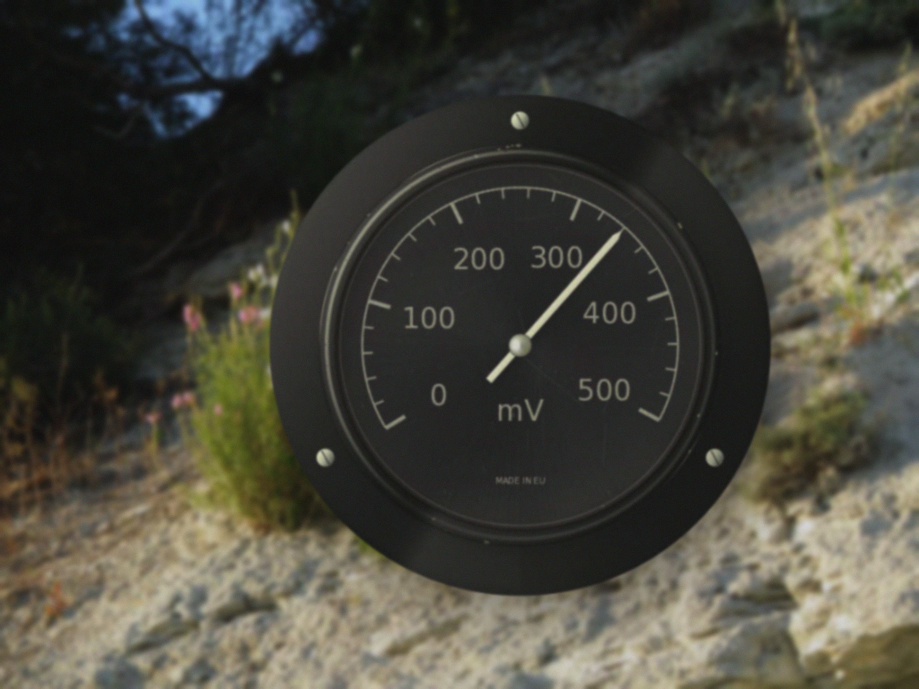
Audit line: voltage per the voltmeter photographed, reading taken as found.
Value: 340 mV
